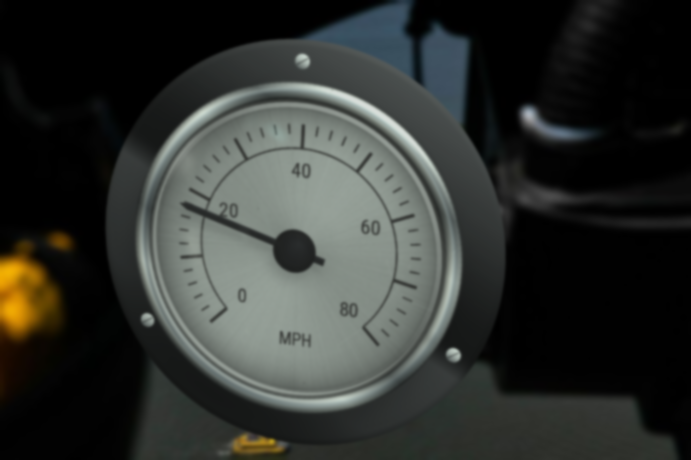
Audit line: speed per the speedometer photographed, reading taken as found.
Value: 18 mph
